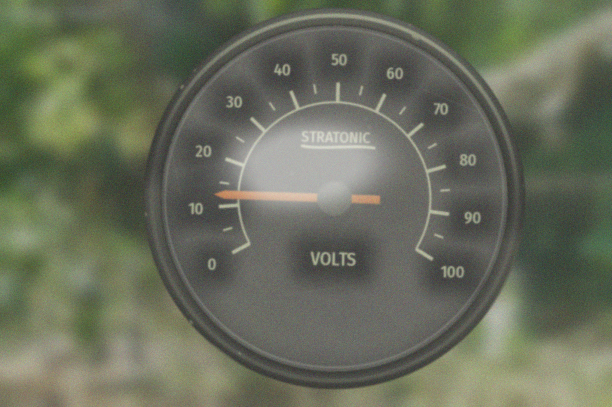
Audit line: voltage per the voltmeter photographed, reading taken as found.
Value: 12.5 V
